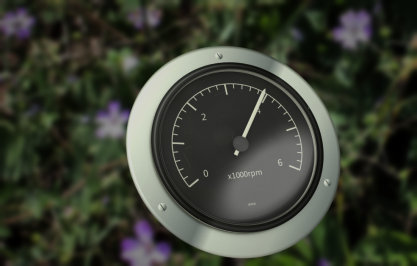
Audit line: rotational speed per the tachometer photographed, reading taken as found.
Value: 3900 rpm
